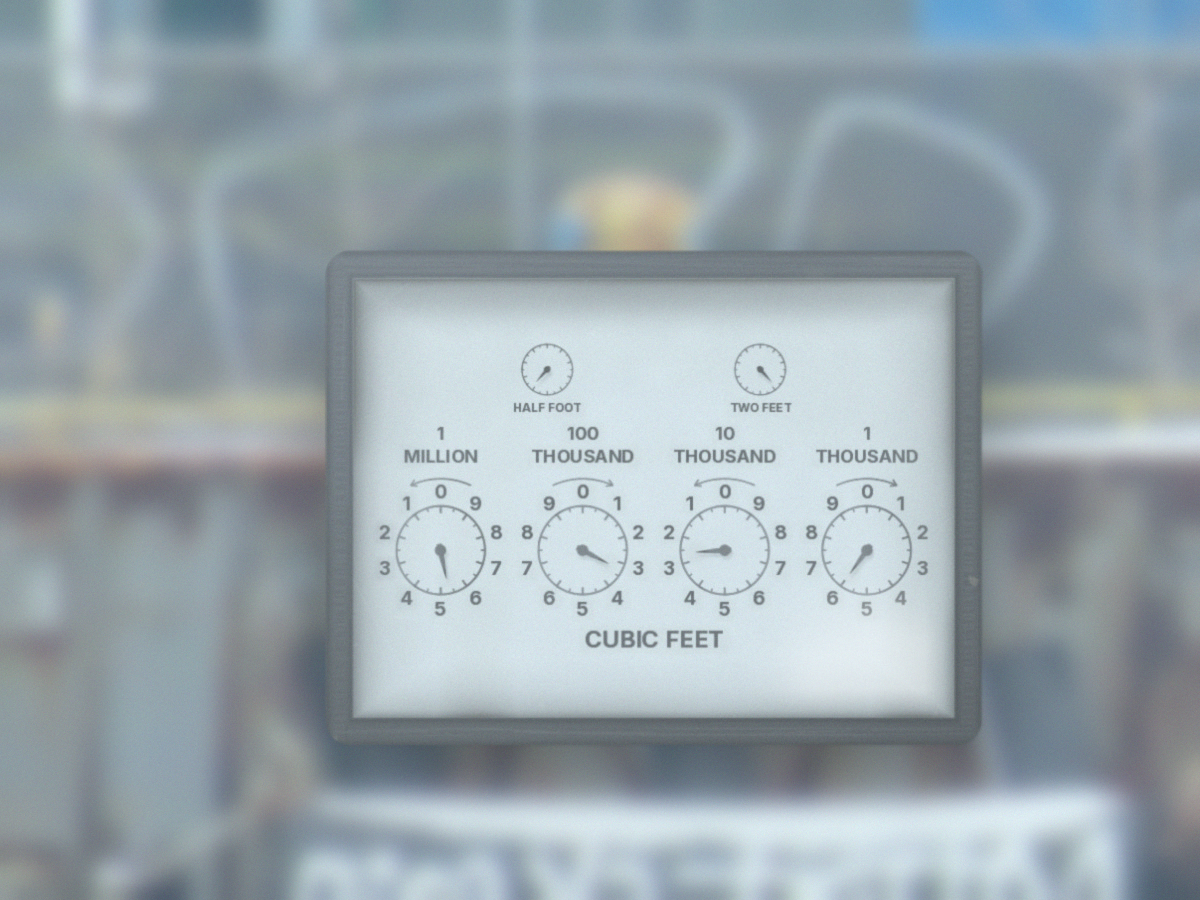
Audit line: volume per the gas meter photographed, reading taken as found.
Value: 532600 ft³
